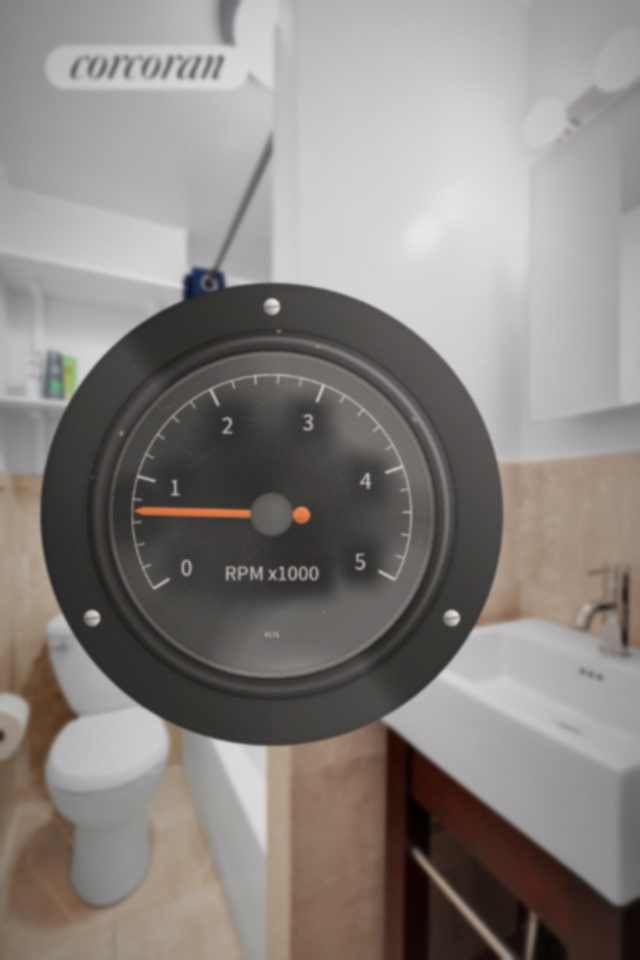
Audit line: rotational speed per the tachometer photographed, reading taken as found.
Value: 700 rpm
